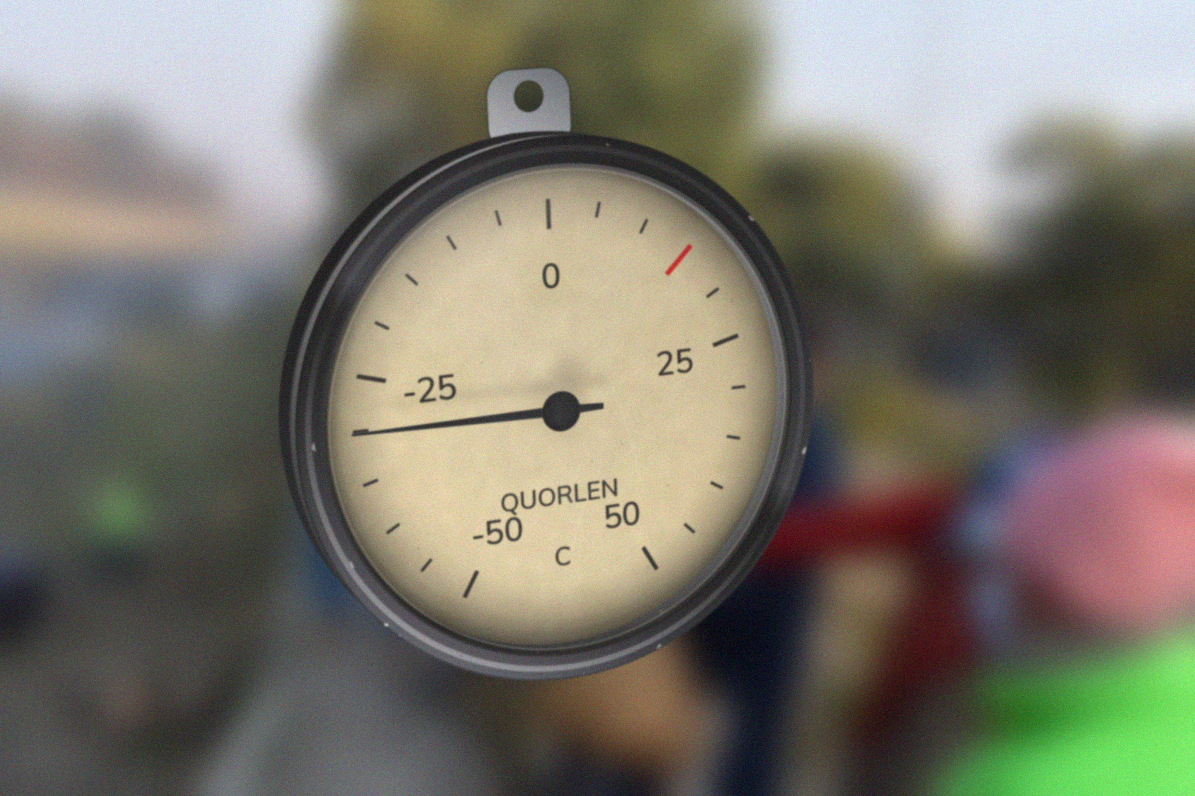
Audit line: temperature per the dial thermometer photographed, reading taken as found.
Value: -30 °C
